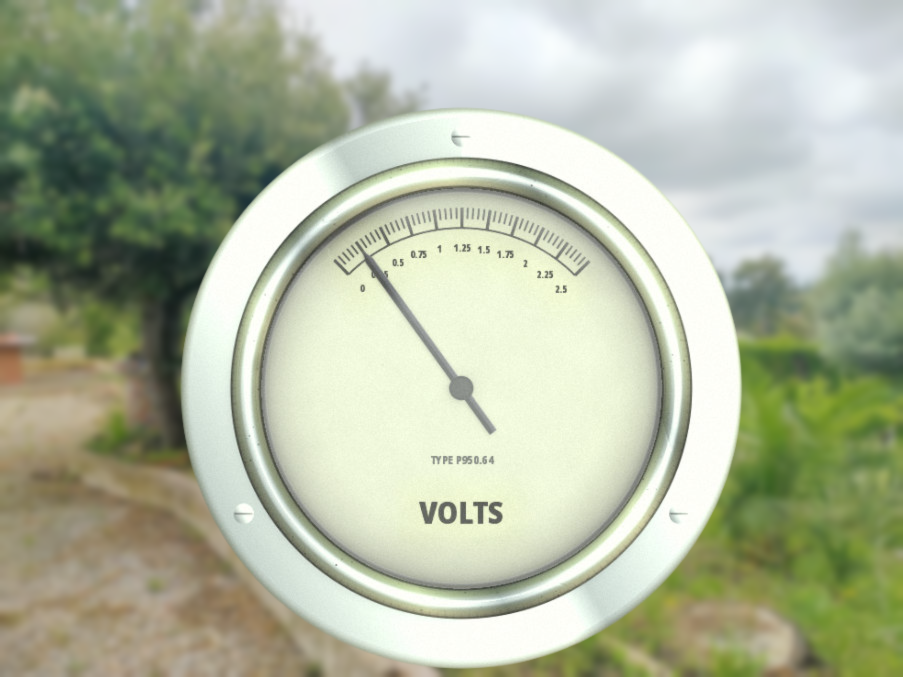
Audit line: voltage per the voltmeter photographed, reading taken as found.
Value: 0.25 V
